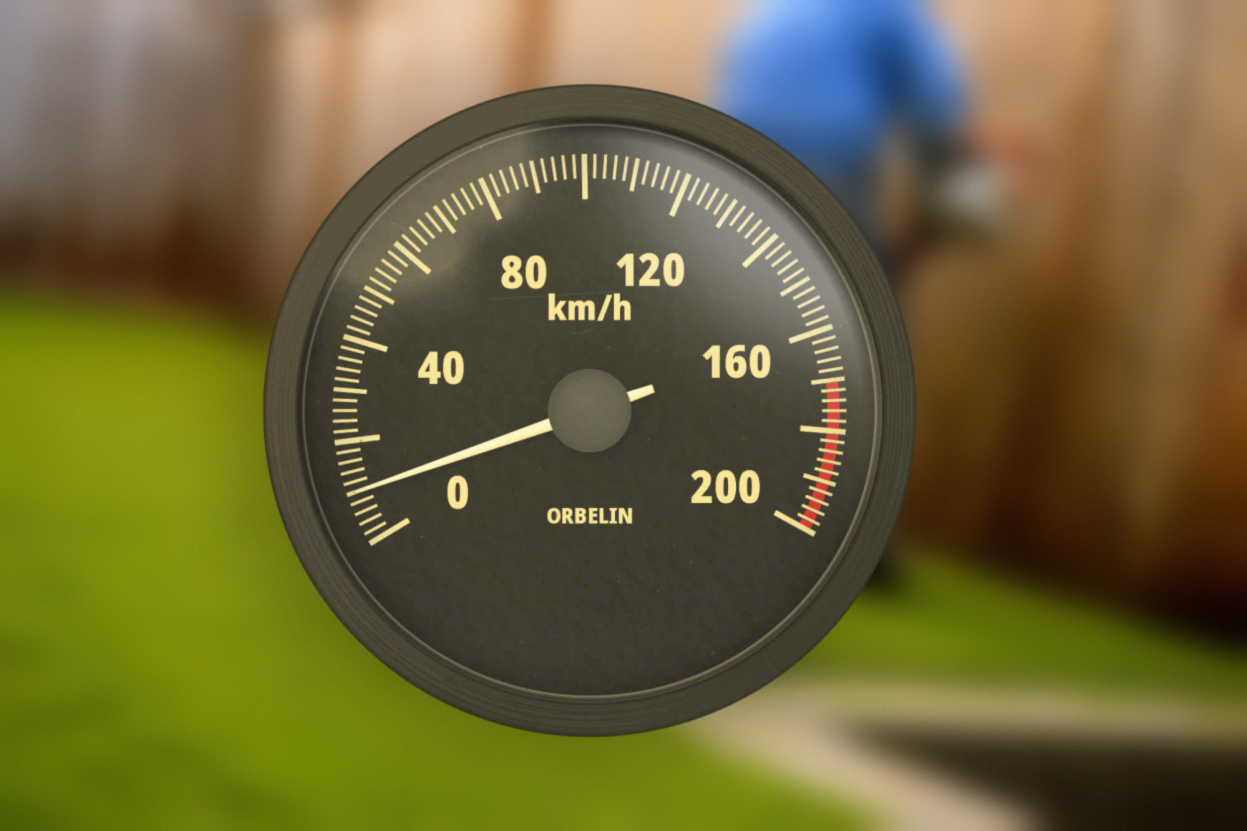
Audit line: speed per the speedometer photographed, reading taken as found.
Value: 10 km/h
